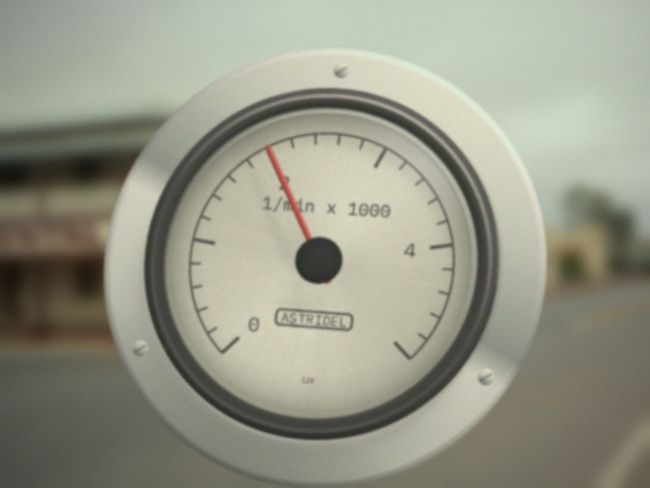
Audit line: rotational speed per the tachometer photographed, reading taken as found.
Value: 2000 rpm
